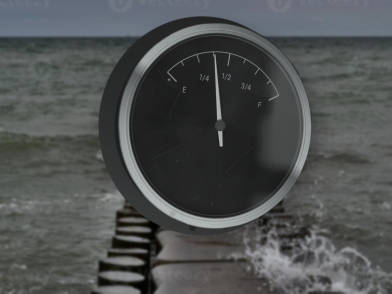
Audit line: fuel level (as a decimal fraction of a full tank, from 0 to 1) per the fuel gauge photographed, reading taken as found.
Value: 0.375
